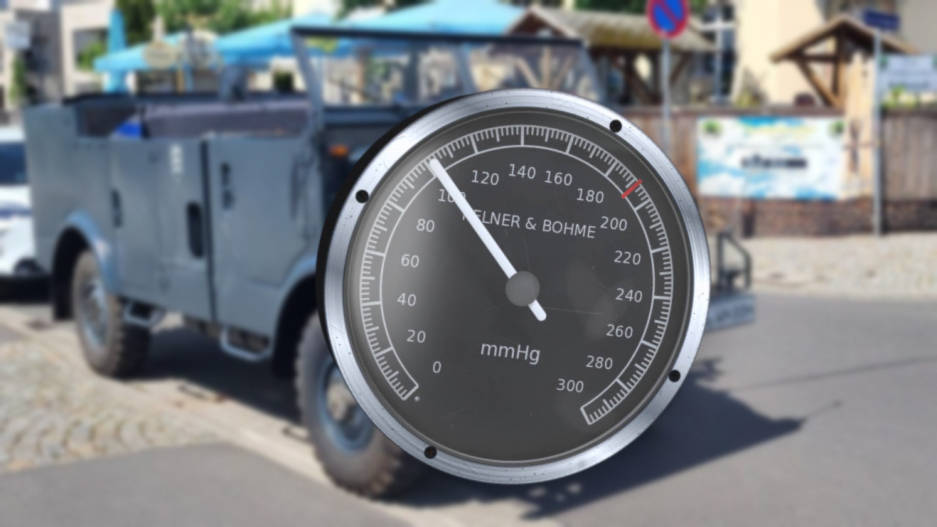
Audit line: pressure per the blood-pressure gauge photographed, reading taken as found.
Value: 102 mmHg
